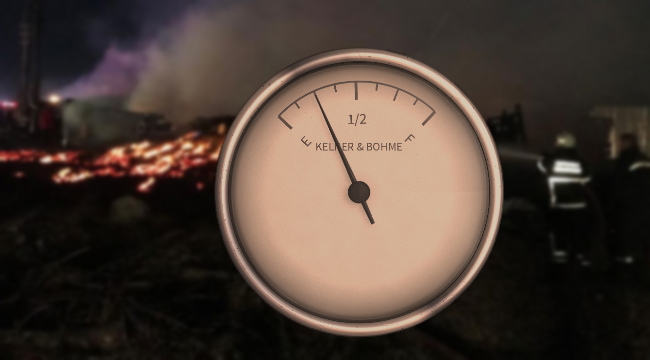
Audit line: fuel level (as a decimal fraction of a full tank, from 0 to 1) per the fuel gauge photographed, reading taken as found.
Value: 0.25
